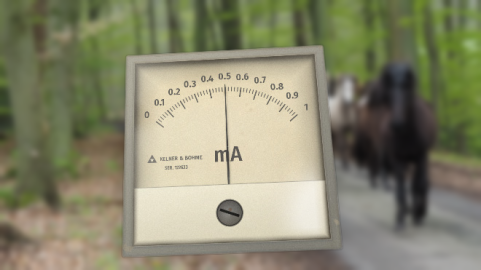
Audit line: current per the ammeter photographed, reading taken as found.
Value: 0.5 mA
